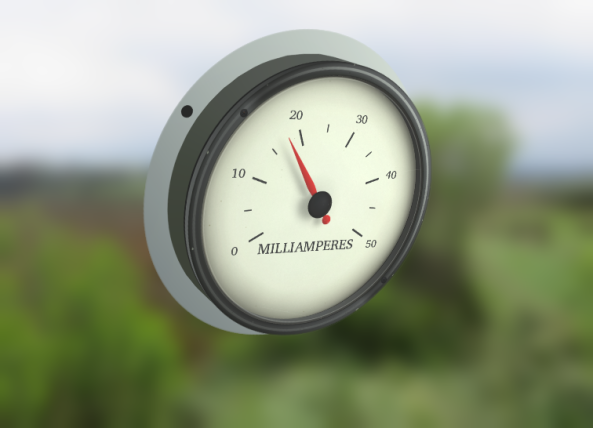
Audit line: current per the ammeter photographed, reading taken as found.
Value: 17.5 mA
